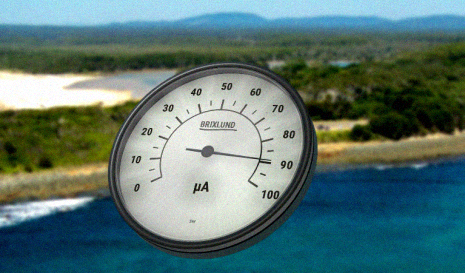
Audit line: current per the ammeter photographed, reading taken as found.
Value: 90 µA
